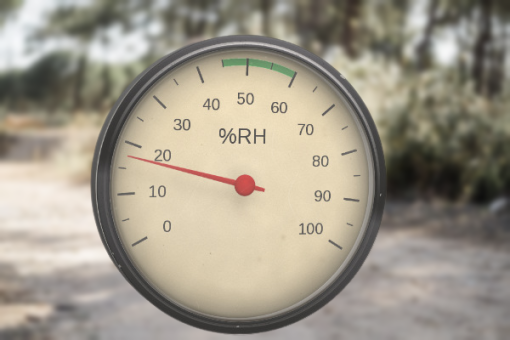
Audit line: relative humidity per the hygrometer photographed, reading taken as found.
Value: 17.5 %
